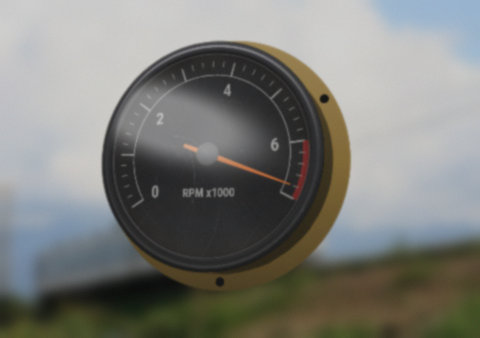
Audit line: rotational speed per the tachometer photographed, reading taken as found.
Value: 6800 rpm
